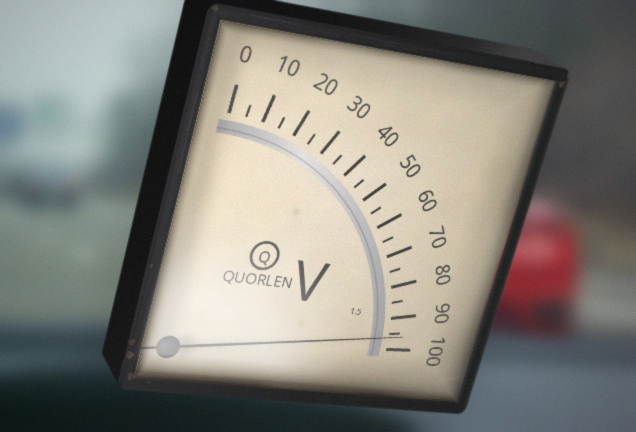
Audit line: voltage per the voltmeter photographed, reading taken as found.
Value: 95 V
